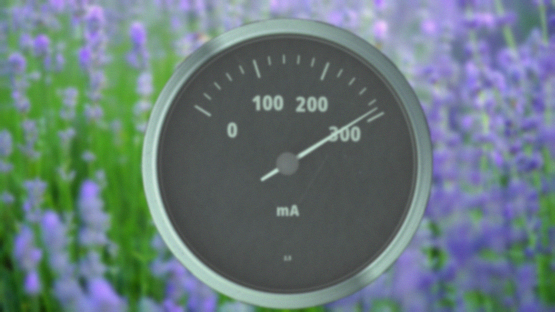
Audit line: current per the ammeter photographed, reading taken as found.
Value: 290 mA
